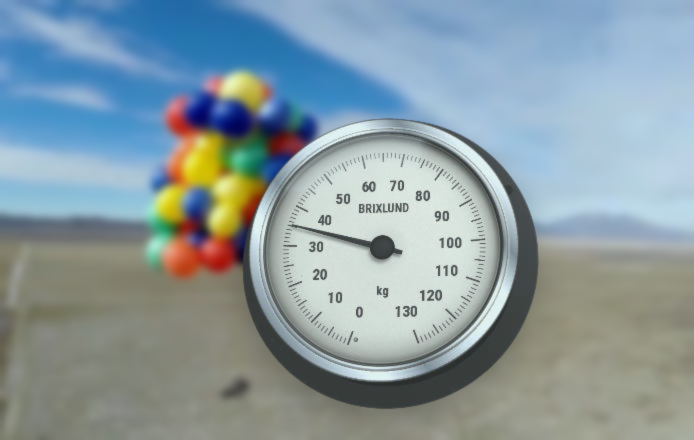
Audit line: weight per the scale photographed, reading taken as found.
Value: 35 kg
